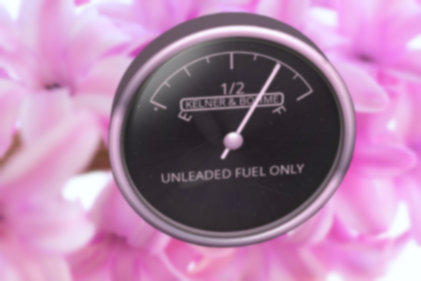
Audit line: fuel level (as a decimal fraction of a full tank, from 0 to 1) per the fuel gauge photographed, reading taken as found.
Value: 0.75
